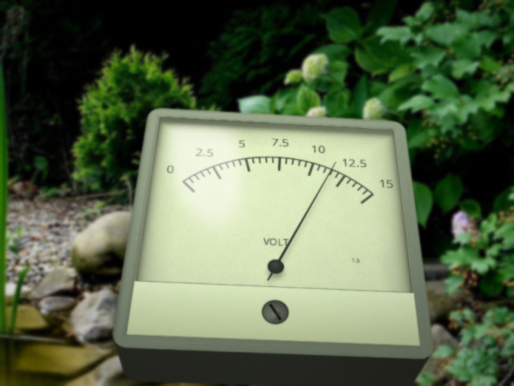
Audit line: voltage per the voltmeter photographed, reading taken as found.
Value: 11.5 V
